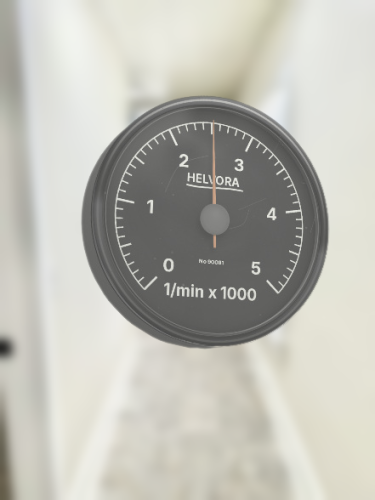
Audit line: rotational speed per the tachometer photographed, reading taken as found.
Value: 2500 rpm
